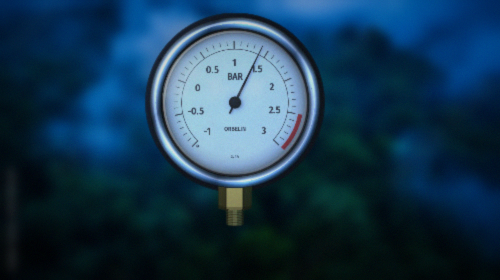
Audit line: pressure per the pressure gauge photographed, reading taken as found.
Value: 1.4 bar
